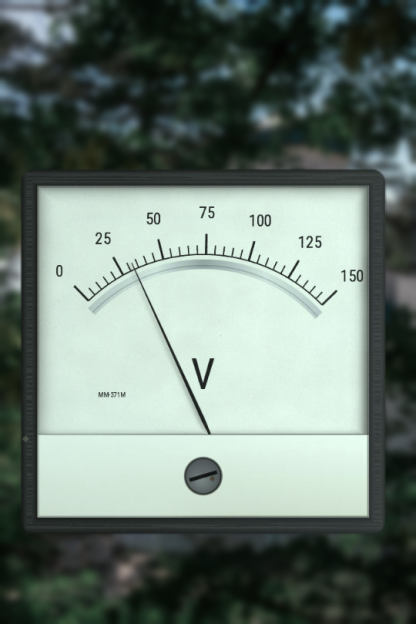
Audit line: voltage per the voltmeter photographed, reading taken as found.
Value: 32.5 V
